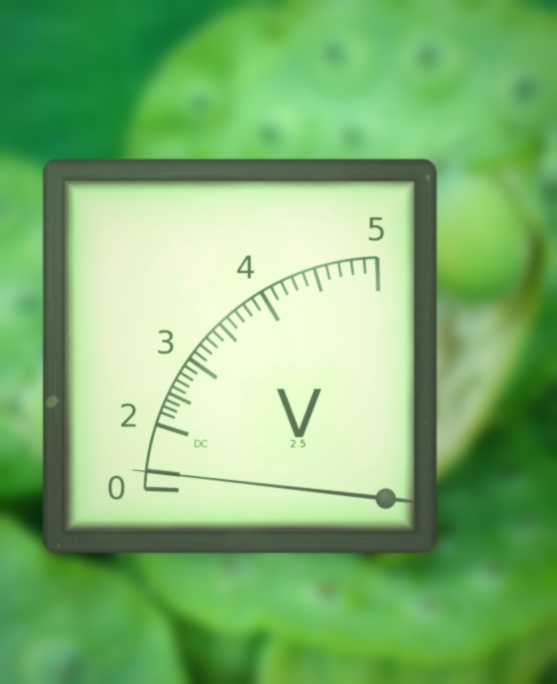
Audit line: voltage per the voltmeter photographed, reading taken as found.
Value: 1 V
